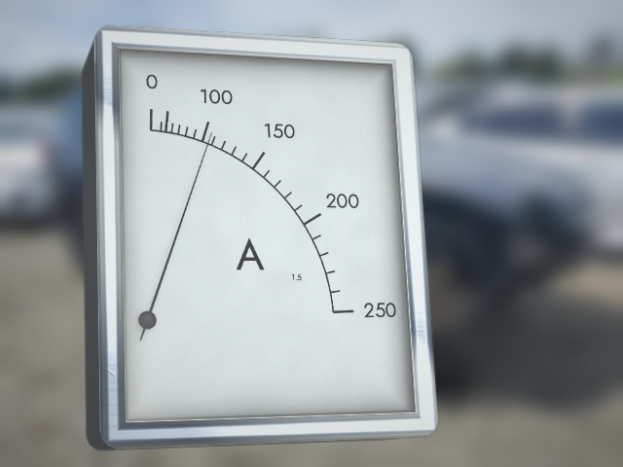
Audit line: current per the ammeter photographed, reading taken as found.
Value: 105 A
